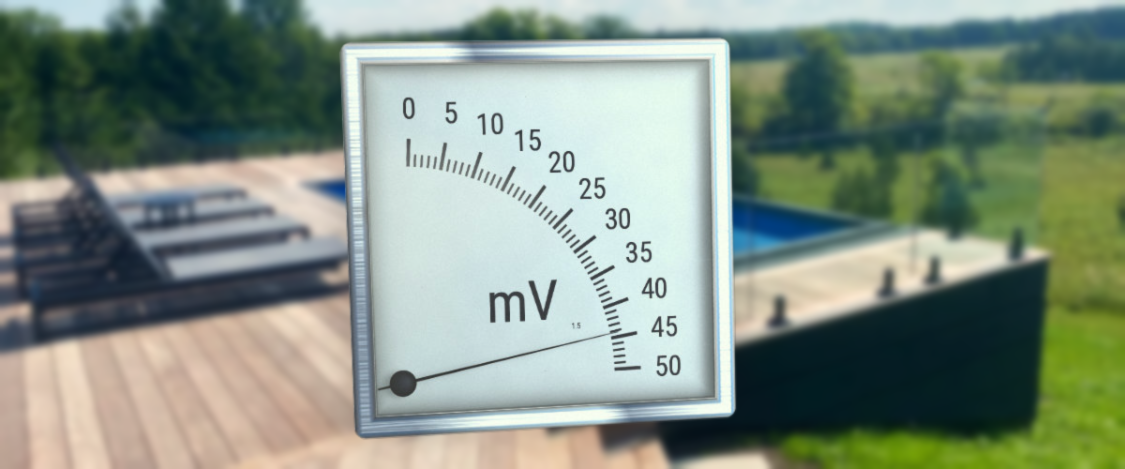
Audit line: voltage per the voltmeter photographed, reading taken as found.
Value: 44 mV
